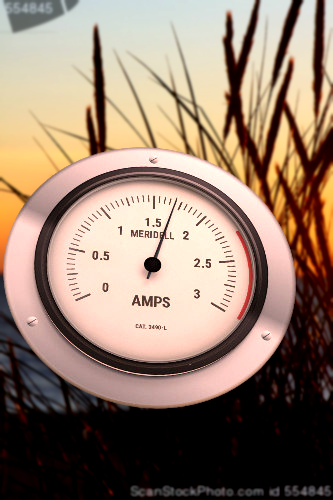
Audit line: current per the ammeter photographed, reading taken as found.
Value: 1.7 A
